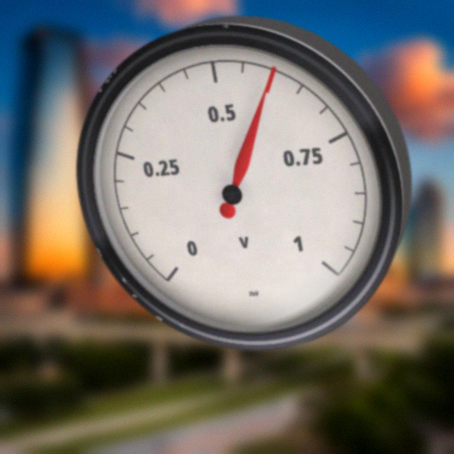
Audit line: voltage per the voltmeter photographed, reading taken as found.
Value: 0.6 V
